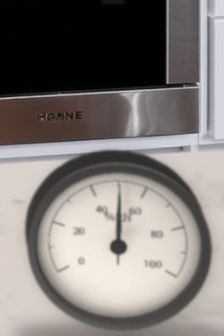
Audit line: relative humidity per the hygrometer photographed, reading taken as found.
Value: 50 %
